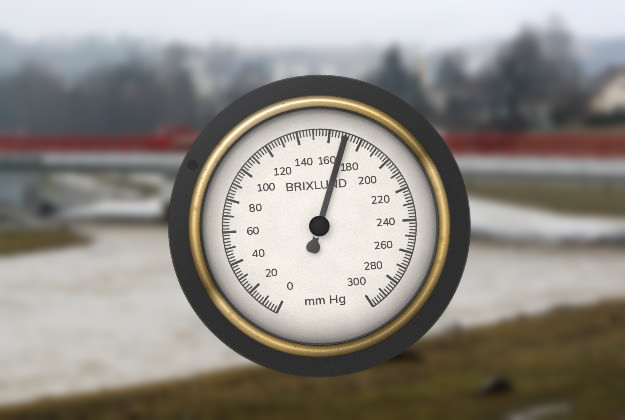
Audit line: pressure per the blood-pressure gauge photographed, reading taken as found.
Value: 170 mmHg
